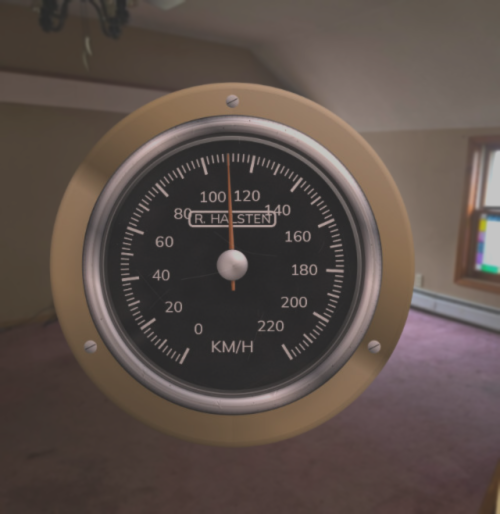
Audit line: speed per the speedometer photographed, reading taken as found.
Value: 110 km/h
